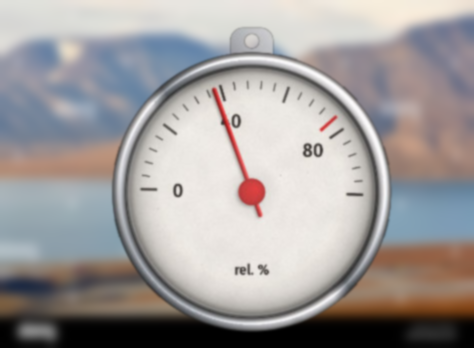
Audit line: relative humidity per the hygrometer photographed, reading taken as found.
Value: 38 %
